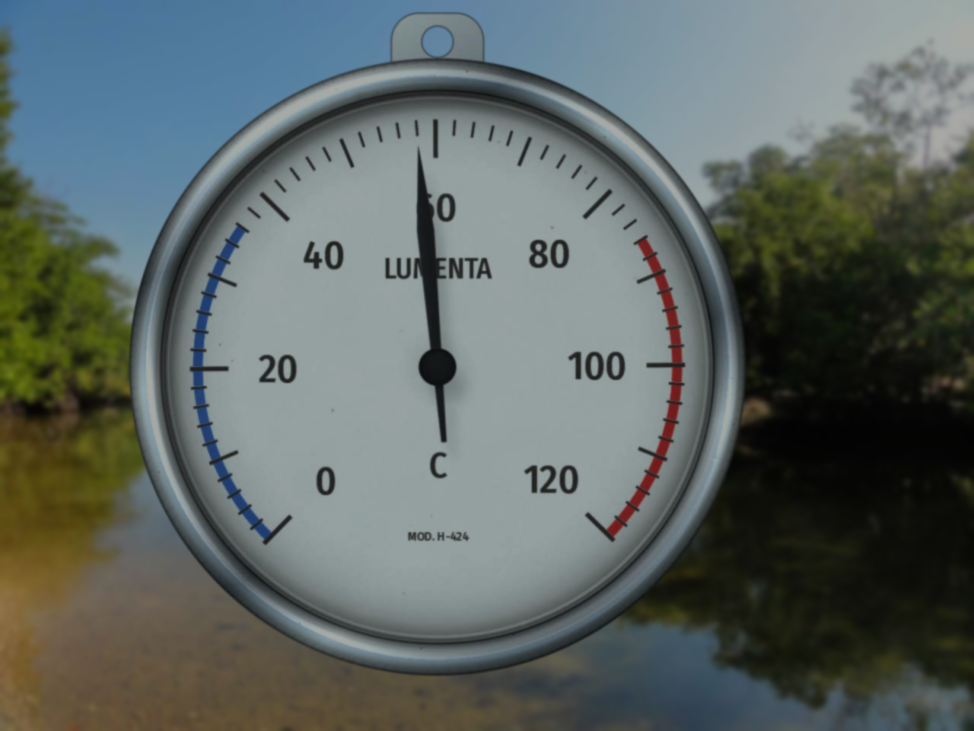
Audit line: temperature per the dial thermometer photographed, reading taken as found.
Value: 58 °C
